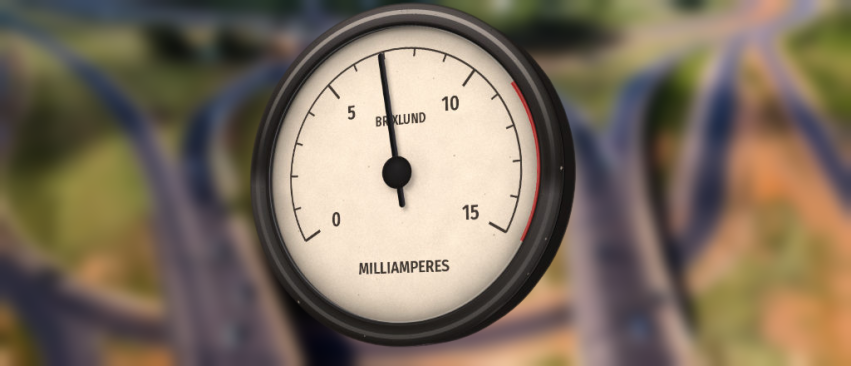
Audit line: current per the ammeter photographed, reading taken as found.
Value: 7 mA
